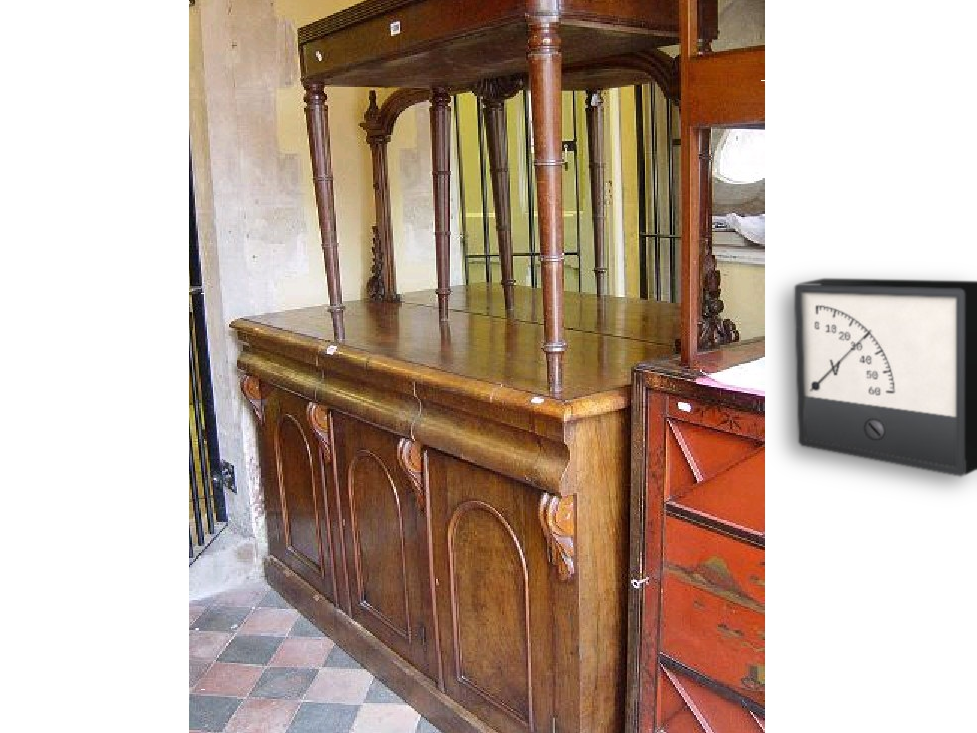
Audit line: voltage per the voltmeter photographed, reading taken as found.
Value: 30 V
